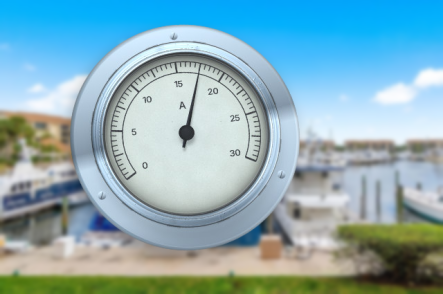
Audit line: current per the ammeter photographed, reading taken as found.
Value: 17.5 A
